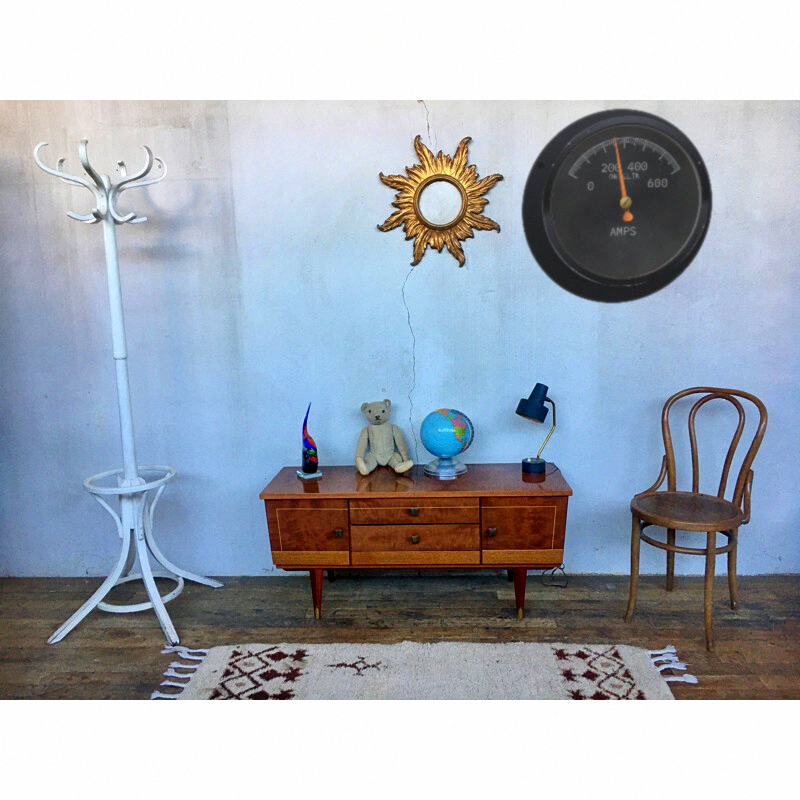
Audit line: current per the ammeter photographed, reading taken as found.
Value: 250 A
